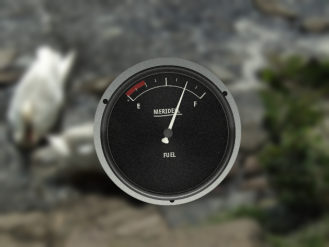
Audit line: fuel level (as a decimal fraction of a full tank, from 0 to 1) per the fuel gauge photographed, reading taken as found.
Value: 0.75
